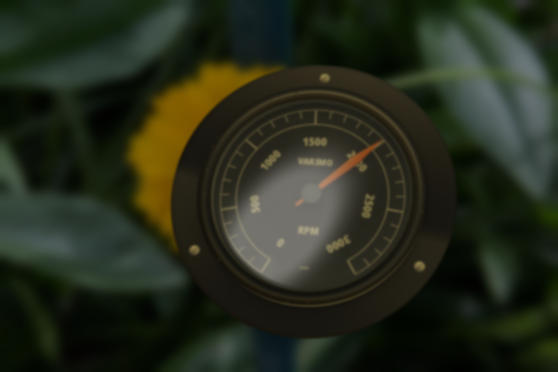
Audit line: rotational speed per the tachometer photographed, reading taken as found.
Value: 2000 rpm
